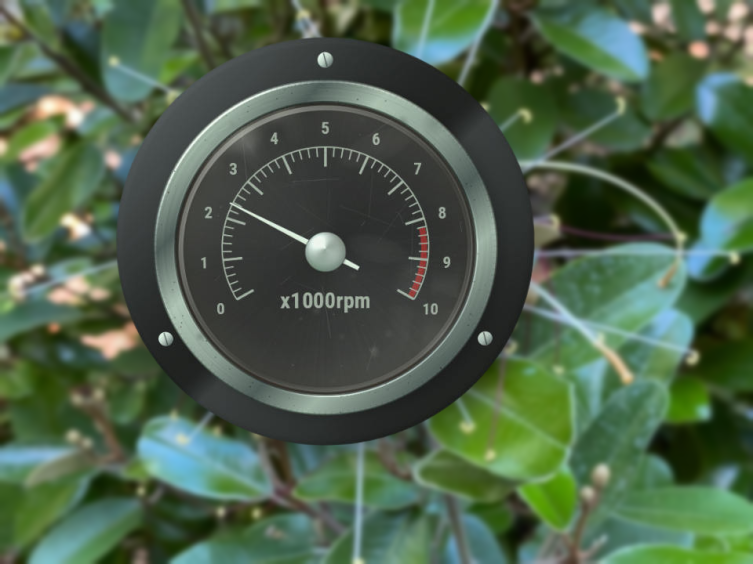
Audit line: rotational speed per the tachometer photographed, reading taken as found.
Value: 2400 rpm
